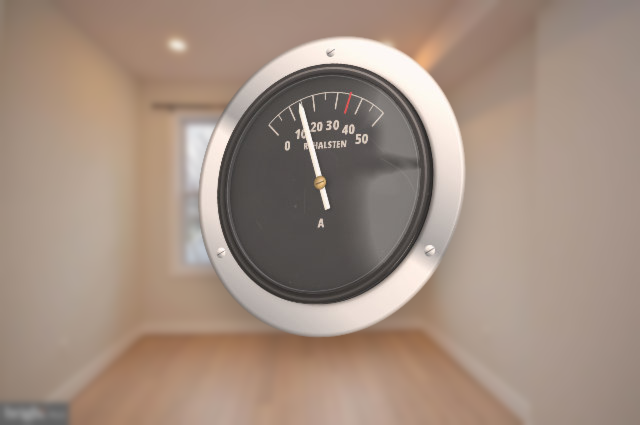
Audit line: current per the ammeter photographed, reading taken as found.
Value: 15 A
